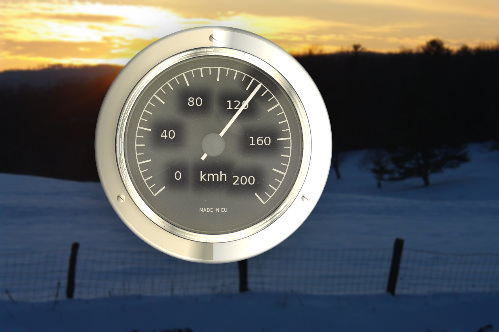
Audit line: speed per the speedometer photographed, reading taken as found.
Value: 125 km/h
